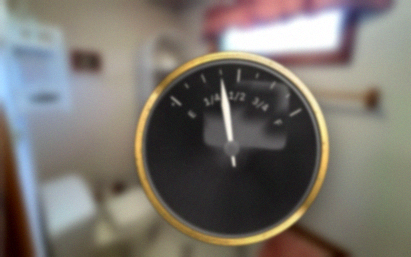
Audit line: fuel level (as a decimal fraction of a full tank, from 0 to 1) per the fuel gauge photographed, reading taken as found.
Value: 0.375
